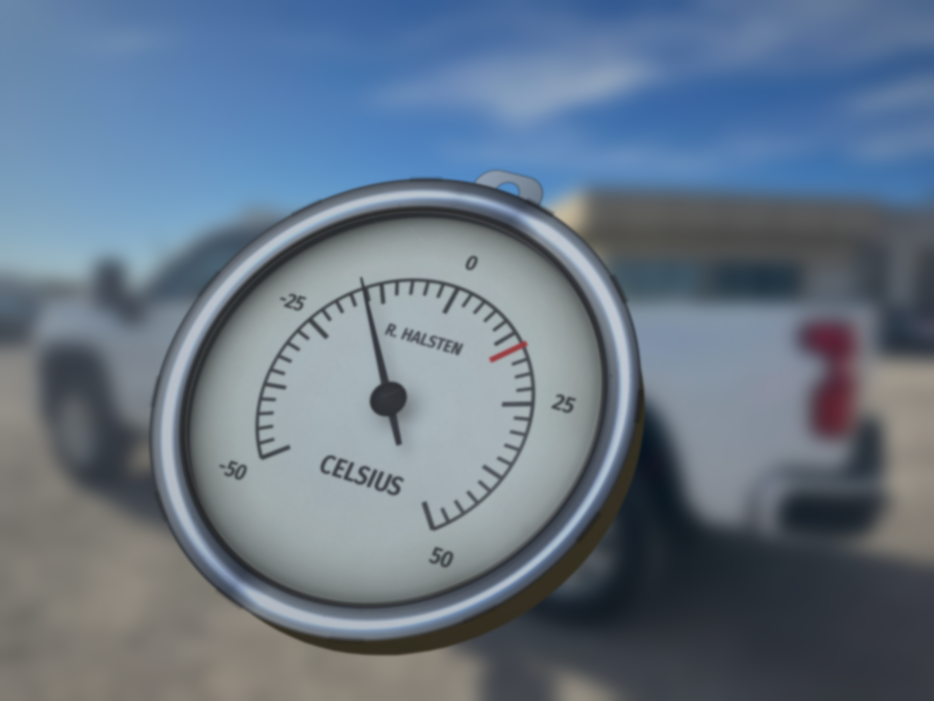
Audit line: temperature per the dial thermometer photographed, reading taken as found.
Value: -15 °C
